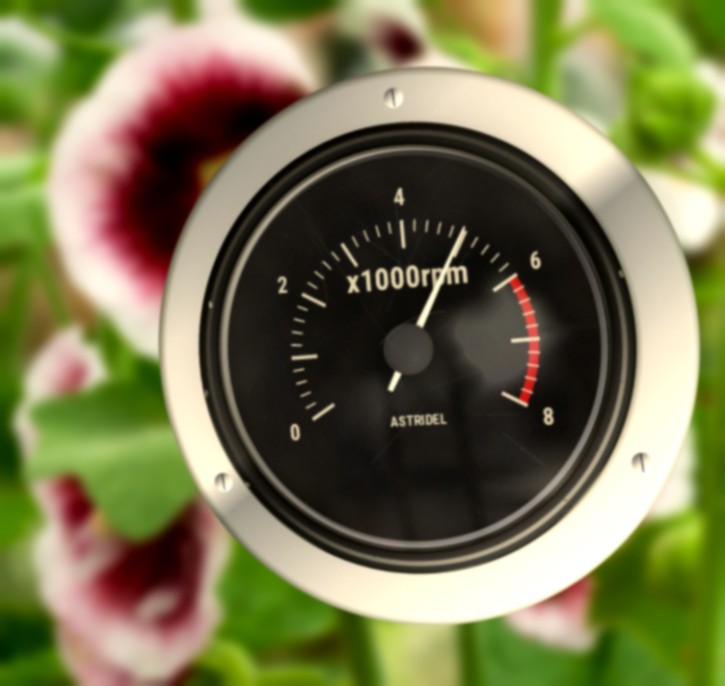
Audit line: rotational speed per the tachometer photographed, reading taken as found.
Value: 5000 rpm
